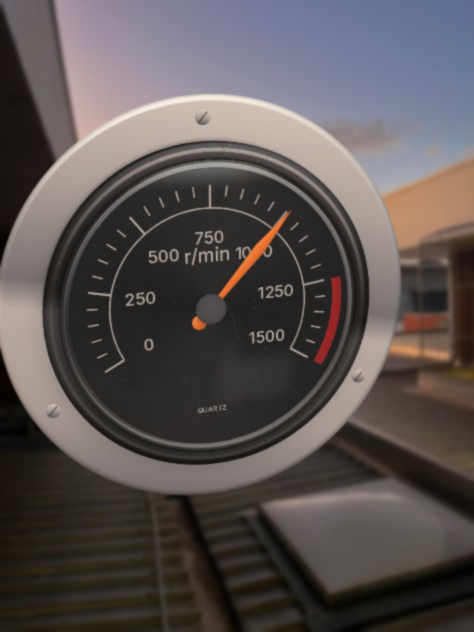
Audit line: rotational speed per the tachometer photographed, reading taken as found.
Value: 1000 rpm
